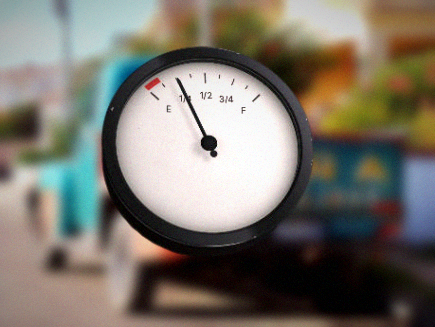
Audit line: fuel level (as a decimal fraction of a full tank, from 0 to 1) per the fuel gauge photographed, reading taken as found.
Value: 0.25
